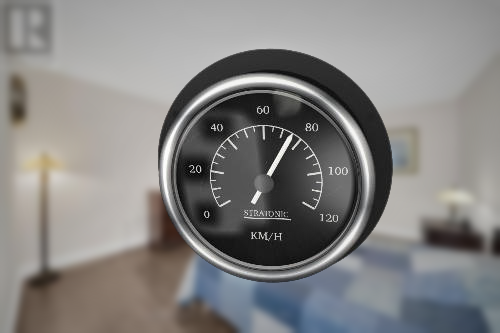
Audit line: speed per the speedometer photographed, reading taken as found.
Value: 75 km/h
